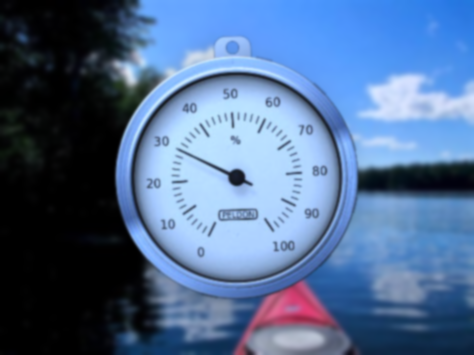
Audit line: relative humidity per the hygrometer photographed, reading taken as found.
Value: 30 %
